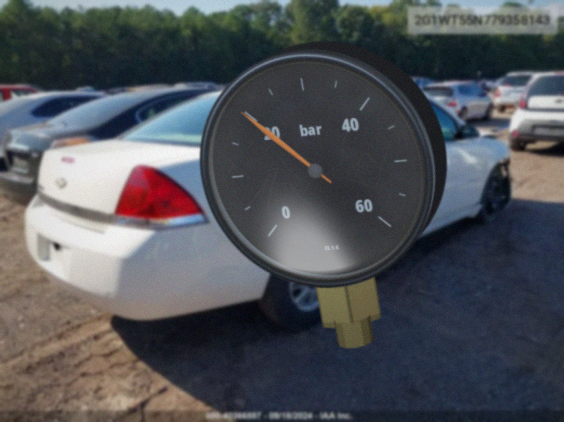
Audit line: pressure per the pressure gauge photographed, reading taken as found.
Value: 20 bar
